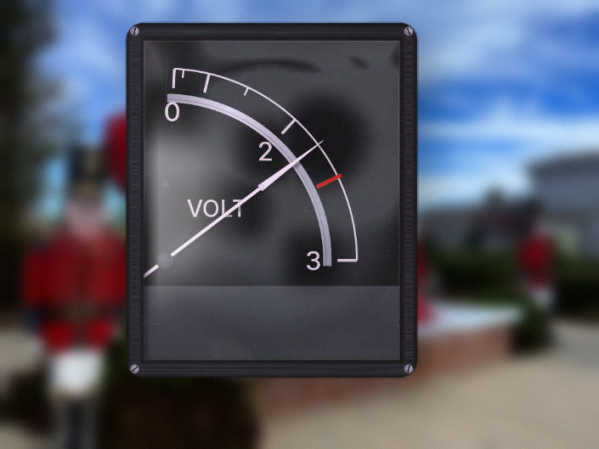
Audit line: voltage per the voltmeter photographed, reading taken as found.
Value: 2.25 V
